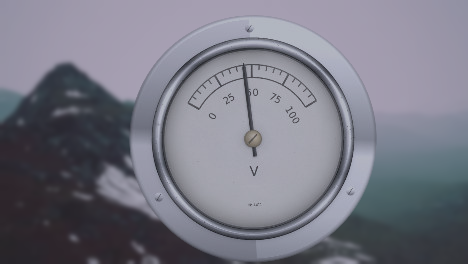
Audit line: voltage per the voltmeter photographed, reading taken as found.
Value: 45 V
